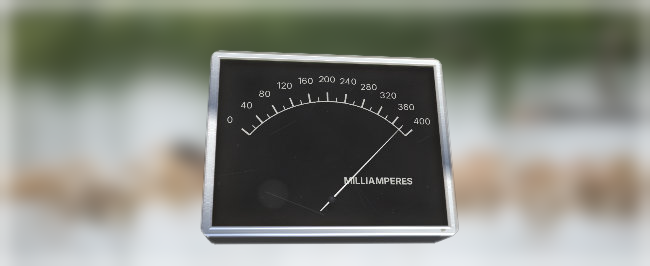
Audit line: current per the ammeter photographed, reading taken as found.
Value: 380 mA
